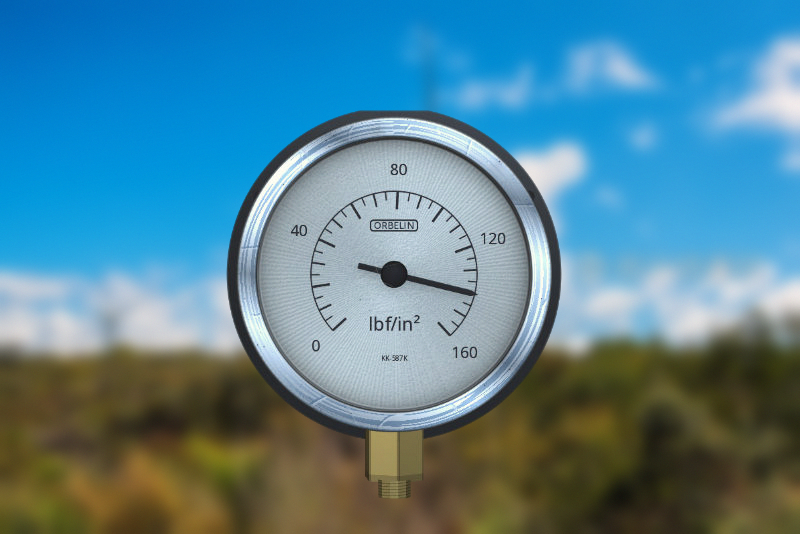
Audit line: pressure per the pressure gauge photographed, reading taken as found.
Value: 140 psi
